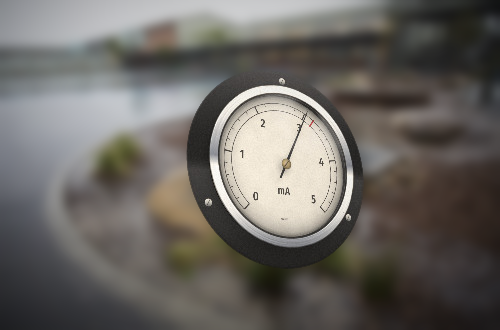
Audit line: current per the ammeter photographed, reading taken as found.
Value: 3 mA
